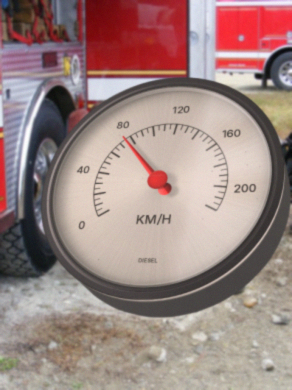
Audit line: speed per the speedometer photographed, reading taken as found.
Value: 75 km/h
